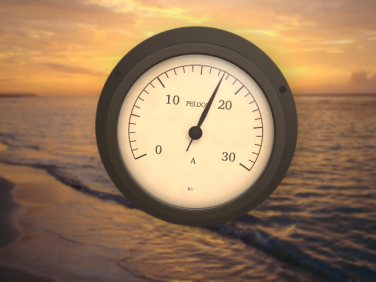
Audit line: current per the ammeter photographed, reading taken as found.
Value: 17.5 A
